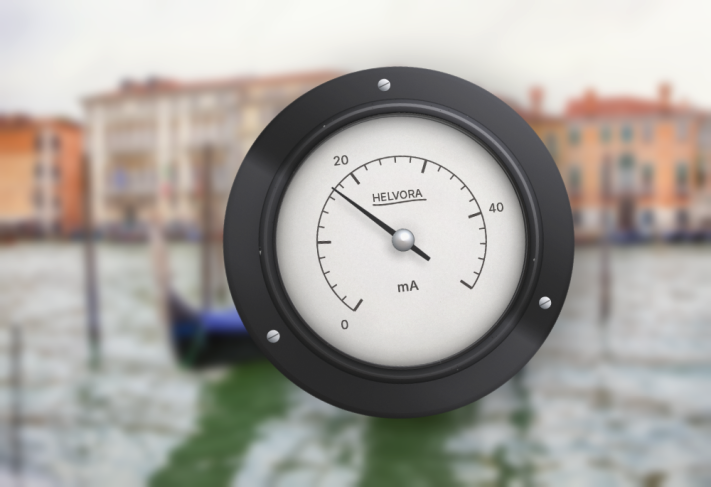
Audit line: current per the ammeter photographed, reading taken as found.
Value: 17 mA
